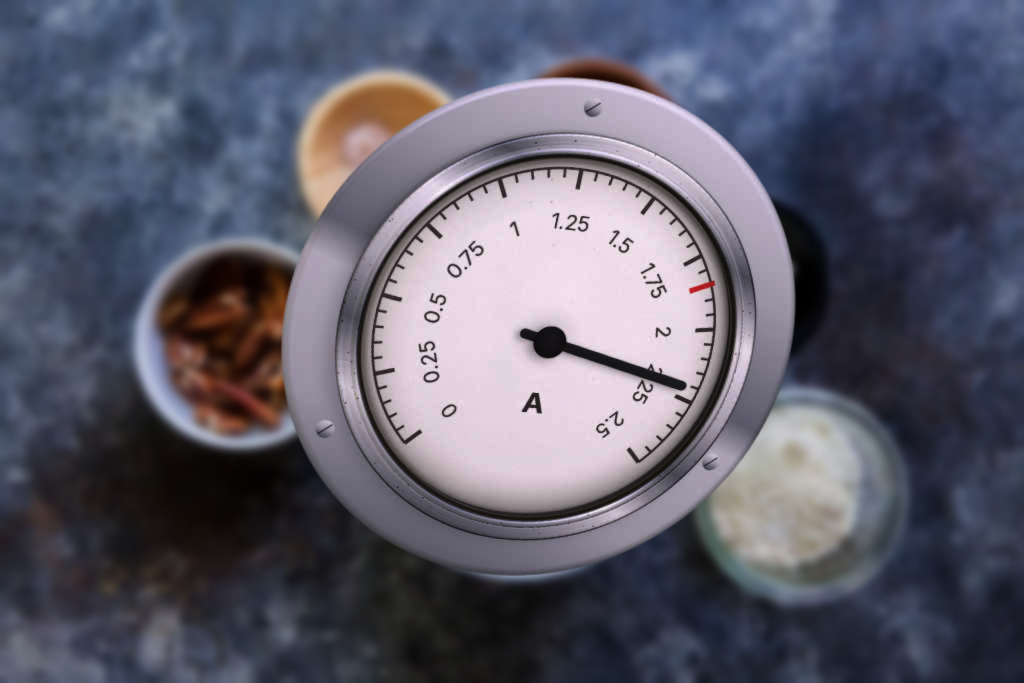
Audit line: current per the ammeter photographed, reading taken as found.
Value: 2.2 A
